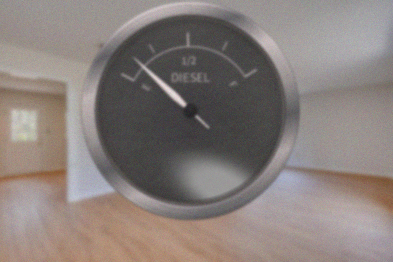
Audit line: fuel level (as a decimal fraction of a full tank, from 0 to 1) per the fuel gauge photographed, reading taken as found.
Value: 0.125
